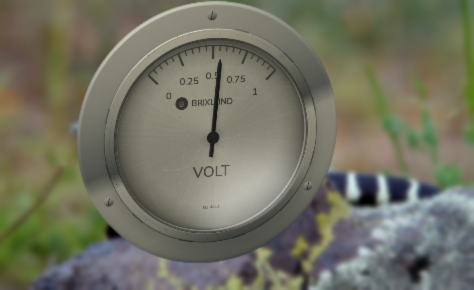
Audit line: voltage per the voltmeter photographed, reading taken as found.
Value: 0.55 V
